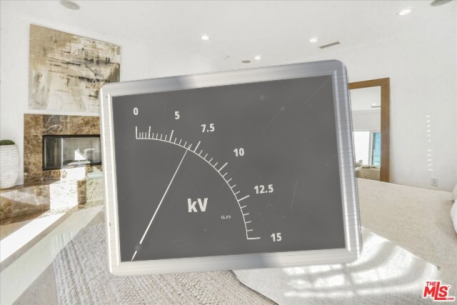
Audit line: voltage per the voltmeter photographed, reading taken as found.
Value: 7 kV
